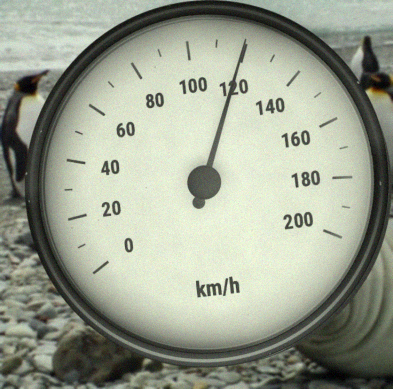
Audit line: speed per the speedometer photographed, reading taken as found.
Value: 120 km/h
